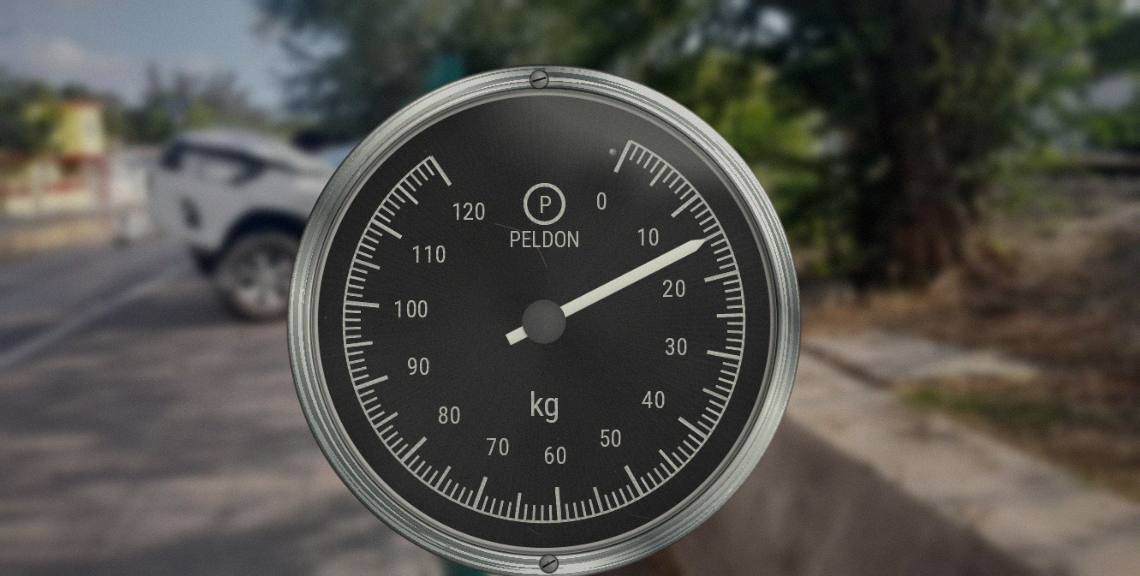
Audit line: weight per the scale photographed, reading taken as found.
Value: 15 kg
